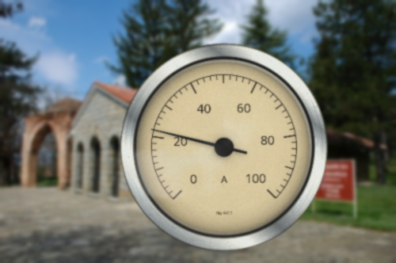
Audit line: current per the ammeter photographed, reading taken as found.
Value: 22 A
